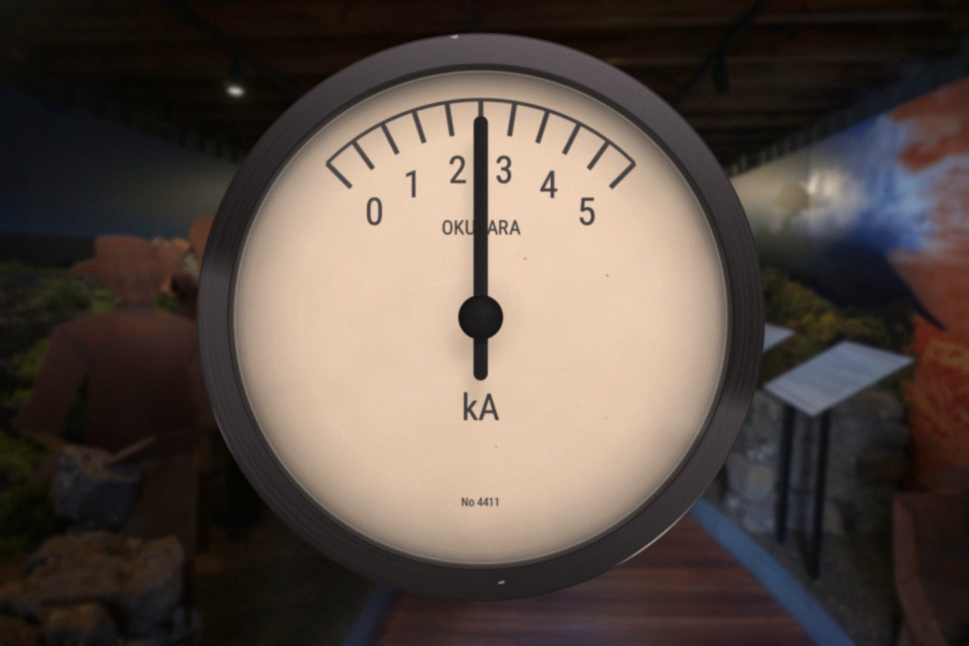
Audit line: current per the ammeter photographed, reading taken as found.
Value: 2.5 kA
